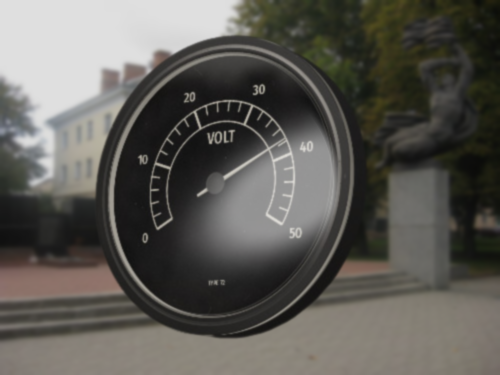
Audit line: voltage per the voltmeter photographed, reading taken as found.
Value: 38 V
